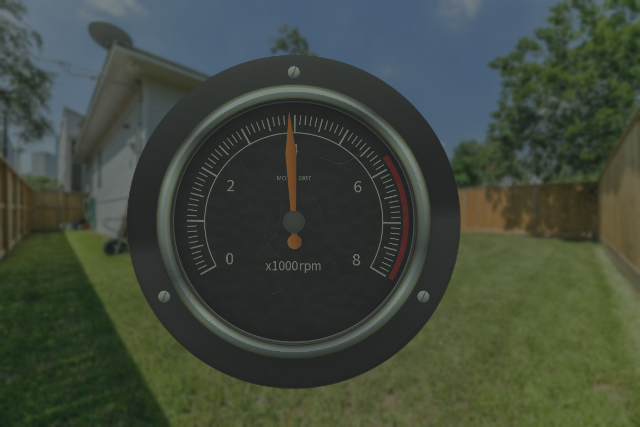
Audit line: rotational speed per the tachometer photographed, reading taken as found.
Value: 3900 rpm
